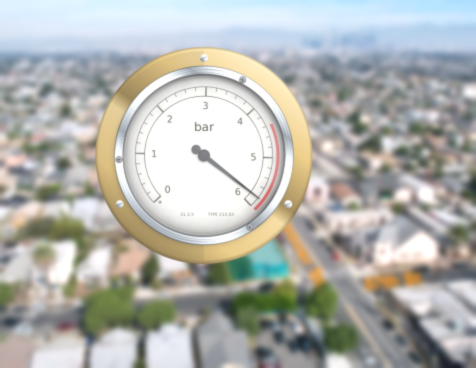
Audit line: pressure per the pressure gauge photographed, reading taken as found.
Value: 5.8 bar
